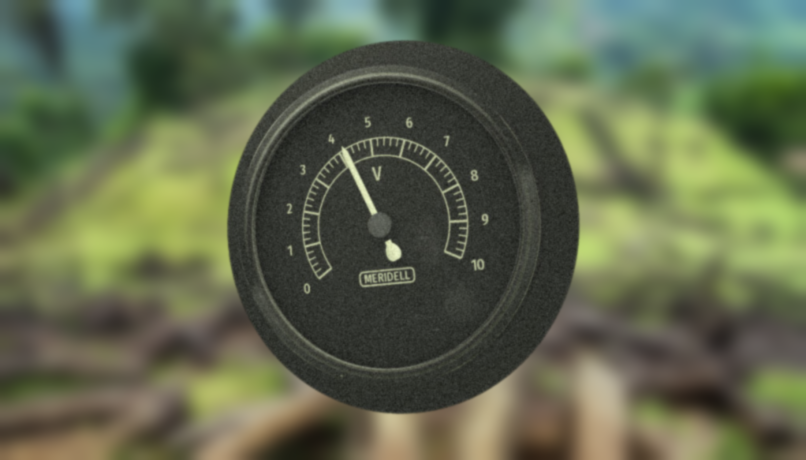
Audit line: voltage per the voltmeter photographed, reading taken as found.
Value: 4.2 V
